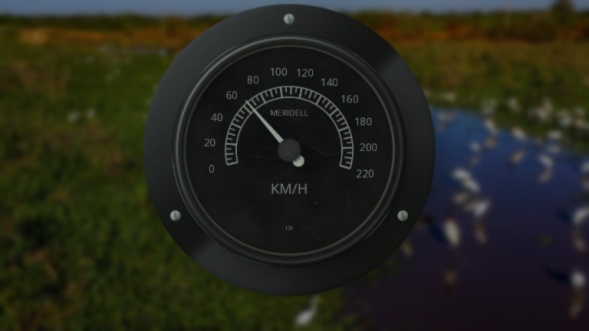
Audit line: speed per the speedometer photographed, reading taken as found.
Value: 65 km/h
